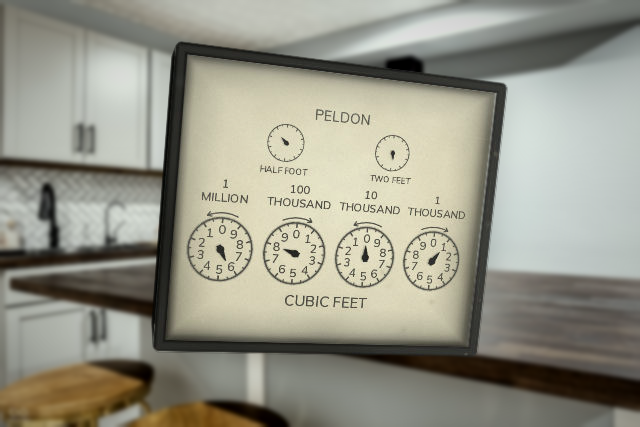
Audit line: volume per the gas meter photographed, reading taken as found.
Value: 580100 ft³
